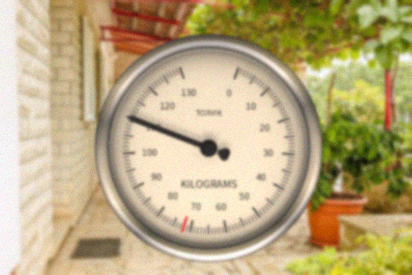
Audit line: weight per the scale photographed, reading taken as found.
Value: 110 kg
